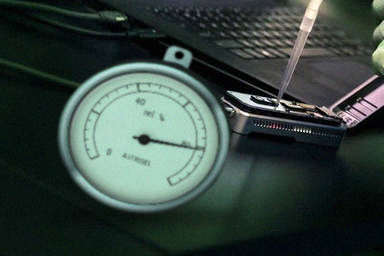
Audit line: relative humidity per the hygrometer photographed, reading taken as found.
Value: 80 %
